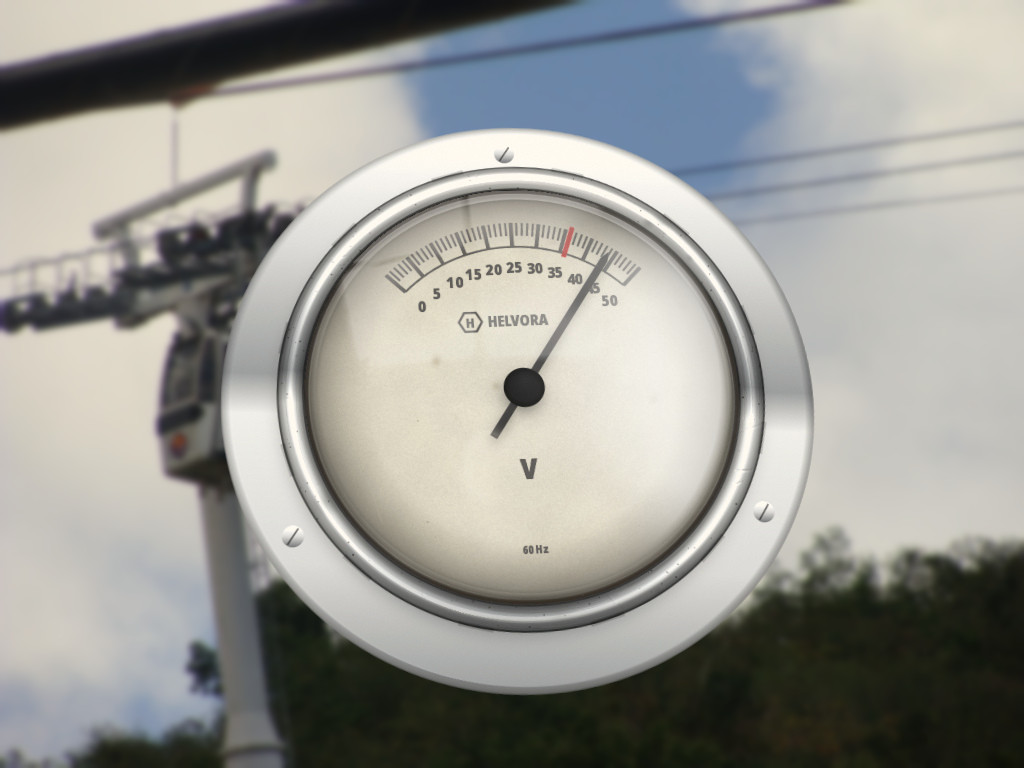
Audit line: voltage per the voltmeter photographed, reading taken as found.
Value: 44 V
